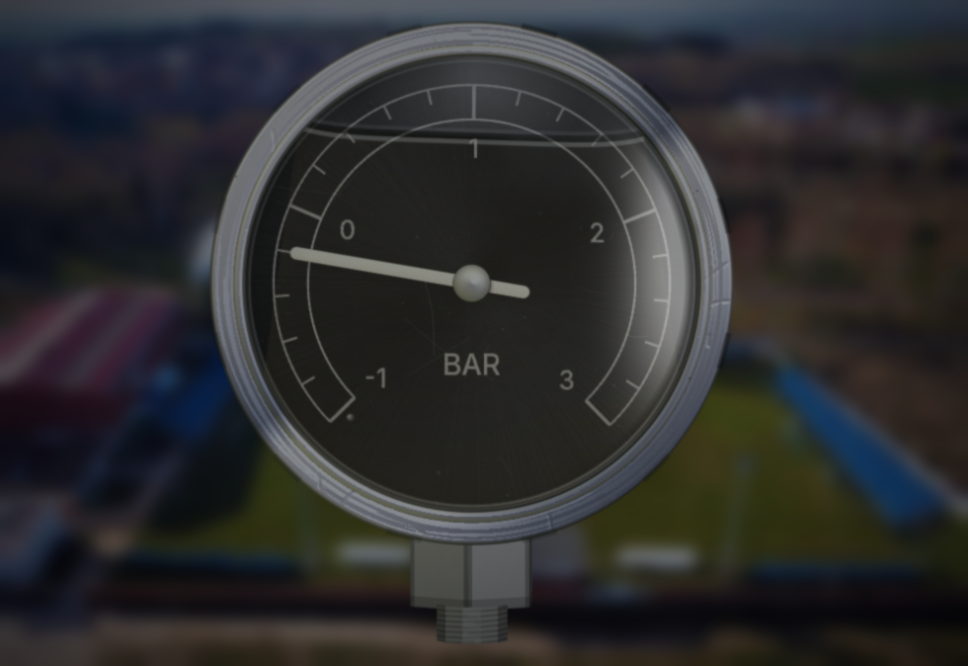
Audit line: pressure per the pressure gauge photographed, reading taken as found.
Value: -0.2 bar
